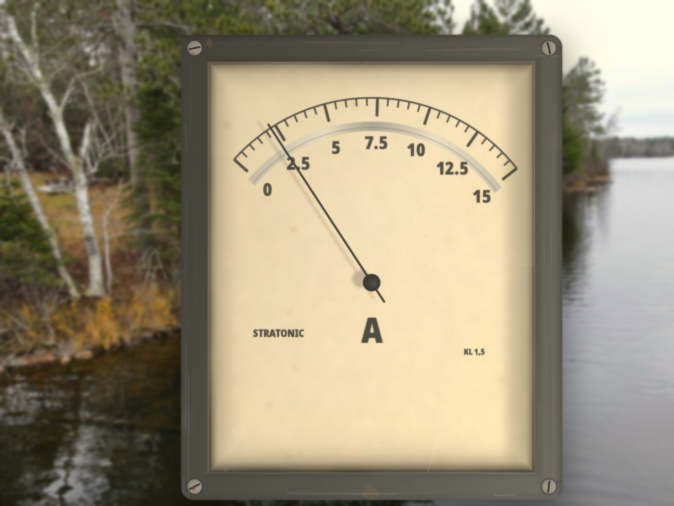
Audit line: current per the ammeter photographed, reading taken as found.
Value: 2.25 A
